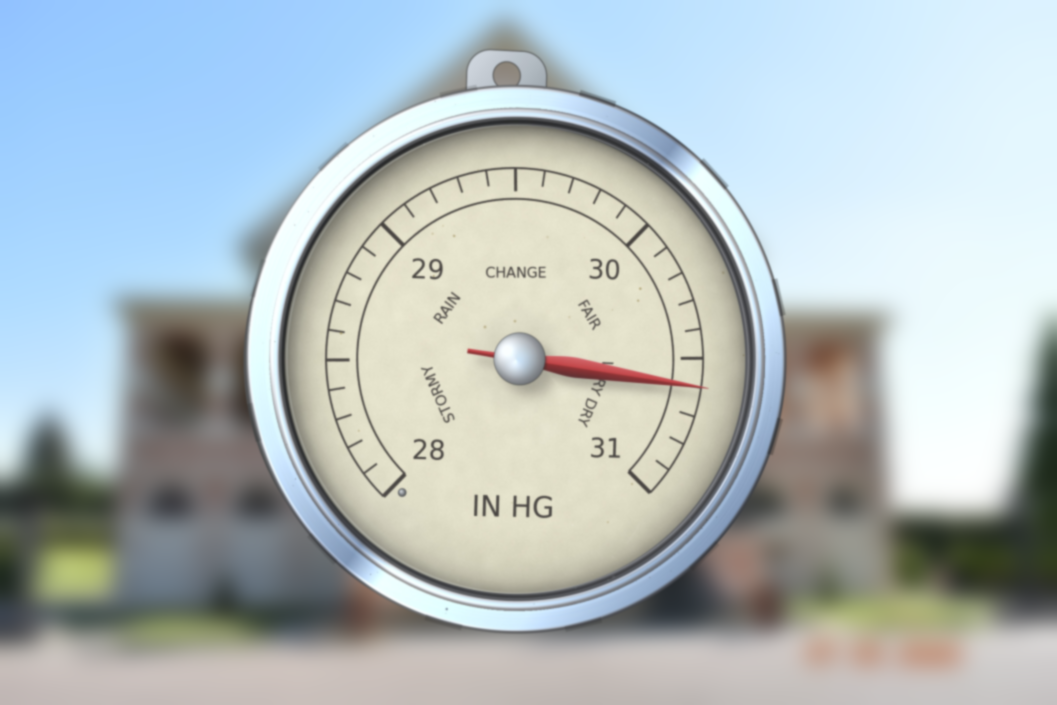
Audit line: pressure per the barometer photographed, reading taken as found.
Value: 30.6 inHg
